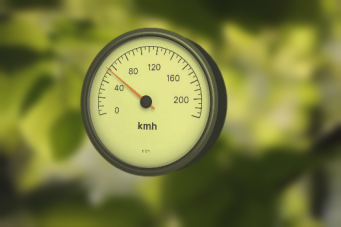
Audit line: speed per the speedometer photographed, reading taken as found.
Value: 55 km/h
